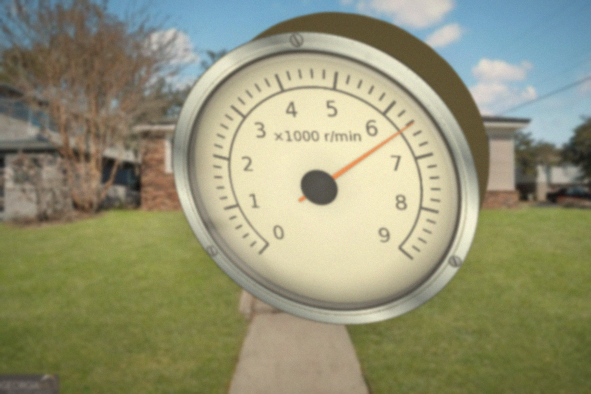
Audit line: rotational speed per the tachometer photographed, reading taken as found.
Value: 6400 rpm
